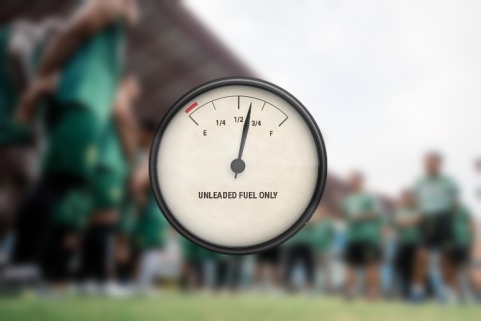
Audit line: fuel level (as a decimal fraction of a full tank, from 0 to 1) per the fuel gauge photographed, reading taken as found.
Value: 0.625
